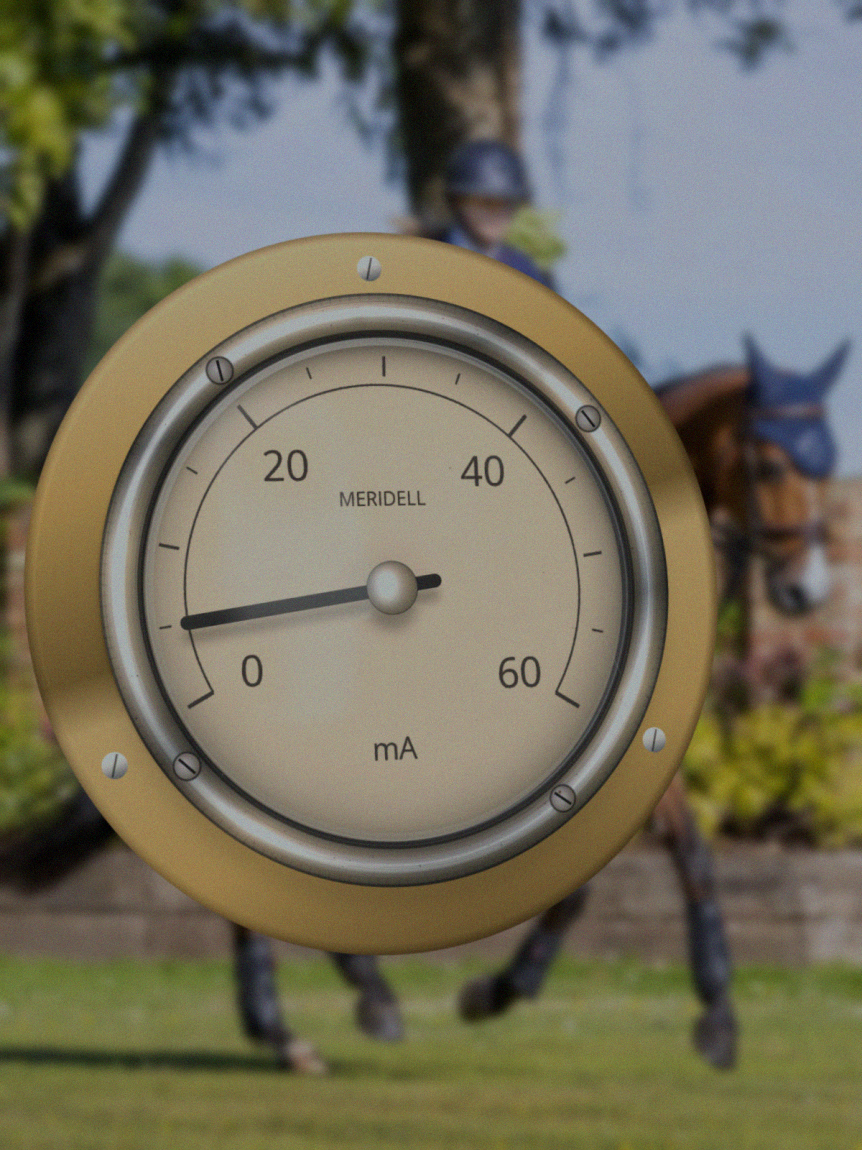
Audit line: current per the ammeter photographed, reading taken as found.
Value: 5 mA
